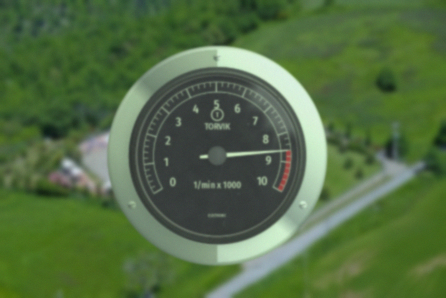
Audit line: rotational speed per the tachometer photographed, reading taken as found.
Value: 8600 rpm
